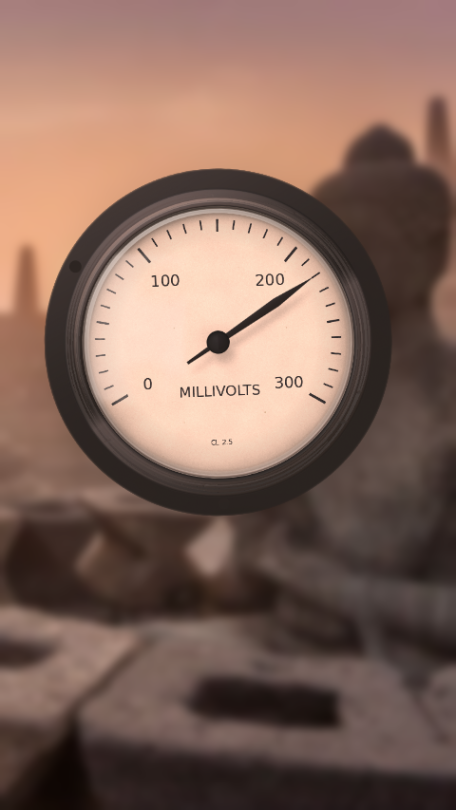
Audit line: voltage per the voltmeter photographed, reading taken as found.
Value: 220 mV
